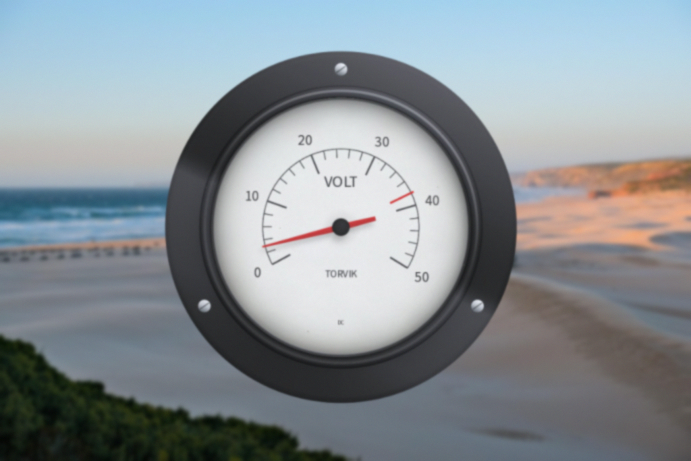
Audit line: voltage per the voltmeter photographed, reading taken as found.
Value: 3 V
